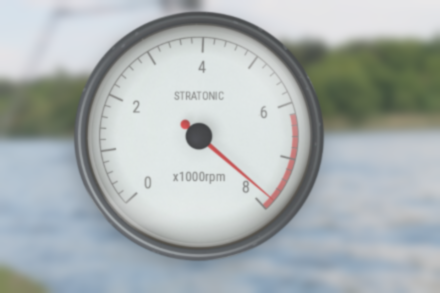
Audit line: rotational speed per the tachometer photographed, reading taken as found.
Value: 7800 rpm
